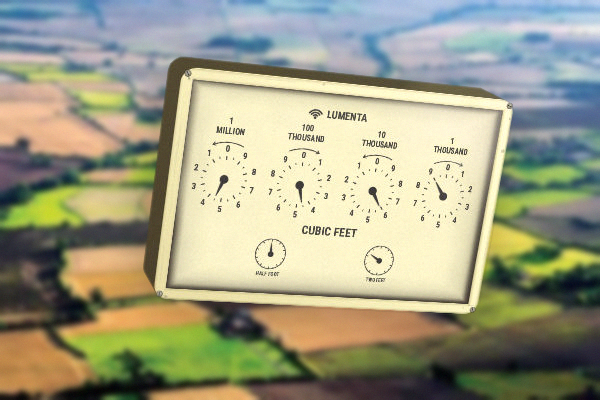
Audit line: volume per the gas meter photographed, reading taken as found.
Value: 445900 ft³
